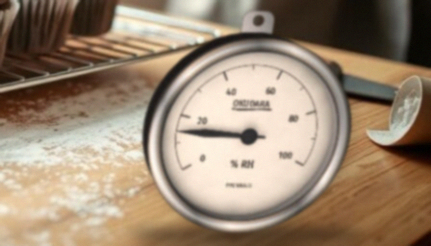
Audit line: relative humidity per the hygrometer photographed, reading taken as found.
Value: 15 %
